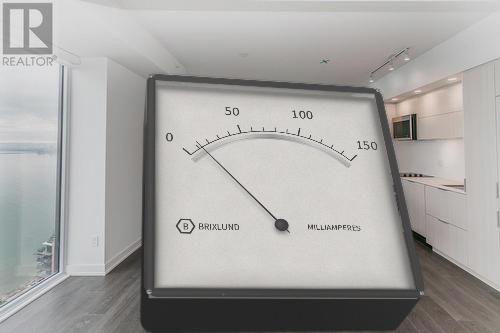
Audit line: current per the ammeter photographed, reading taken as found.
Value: 10 mA
